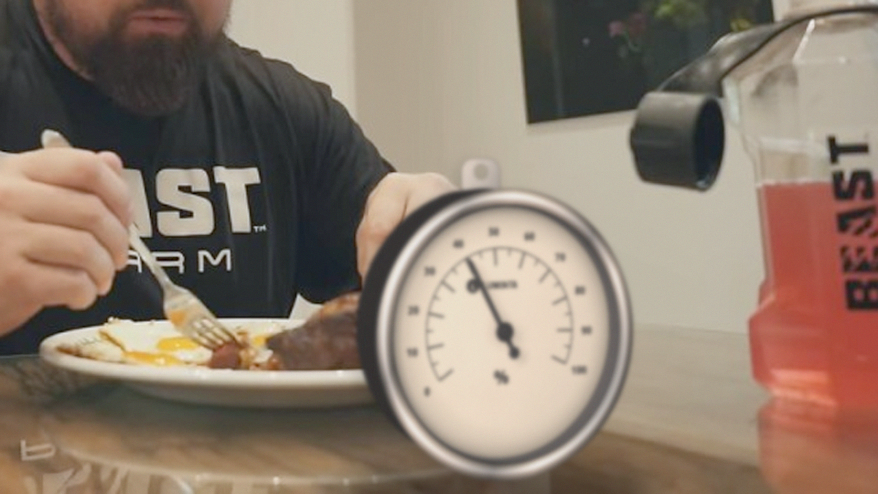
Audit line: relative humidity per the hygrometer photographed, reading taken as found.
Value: 40 %
